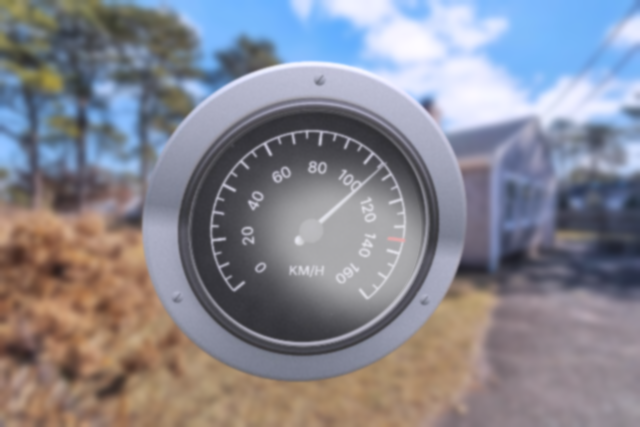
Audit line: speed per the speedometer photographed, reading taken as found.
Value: 105 km/h
